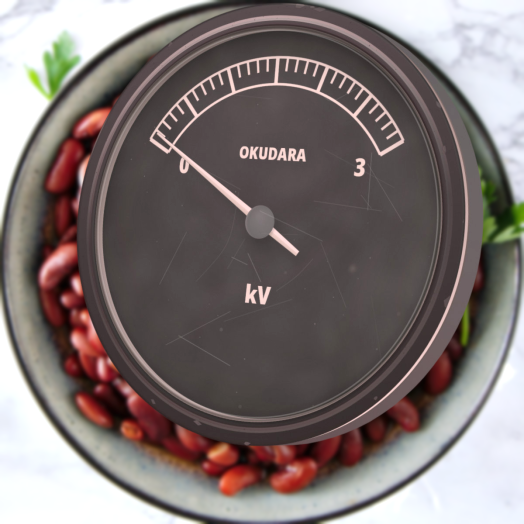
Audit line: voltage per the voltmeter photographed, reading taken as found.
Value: 0.1 kV
